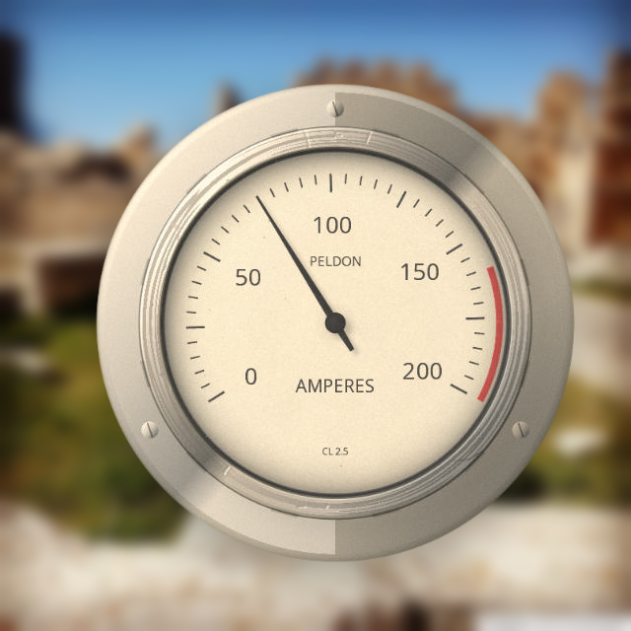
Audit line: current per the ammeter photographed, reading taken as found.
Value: 75 A
